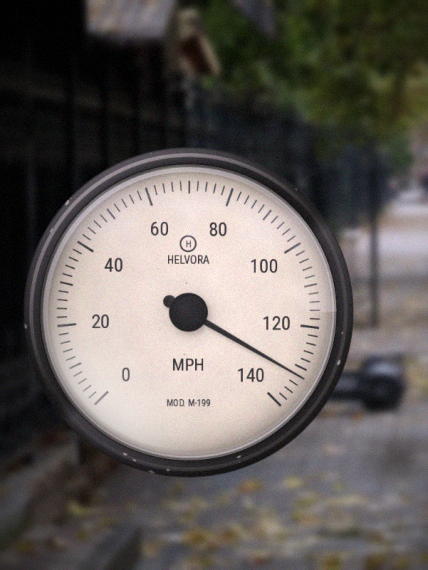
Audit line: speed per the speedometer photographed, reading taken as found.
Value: 132 mph
